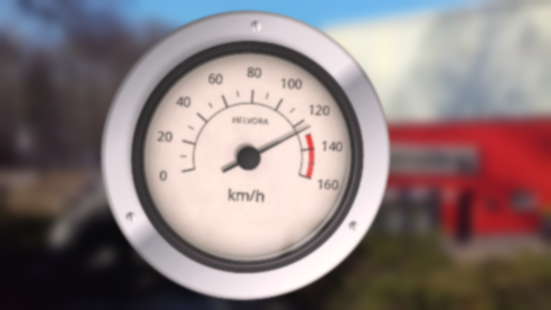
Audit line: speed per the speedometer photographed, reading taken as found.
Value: 125 km/h
